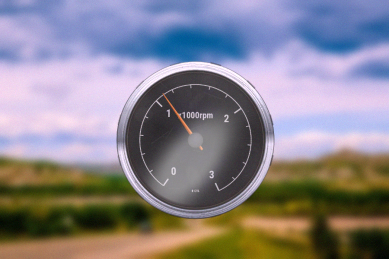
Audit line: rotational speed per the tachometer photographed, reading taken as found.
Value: 1100 rpm
